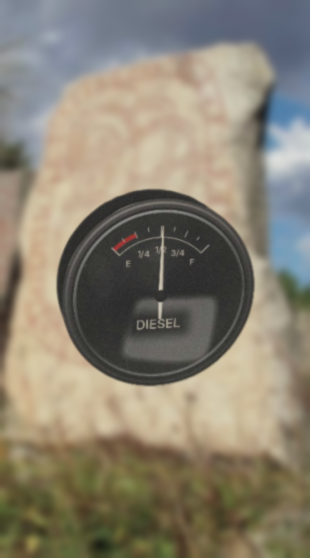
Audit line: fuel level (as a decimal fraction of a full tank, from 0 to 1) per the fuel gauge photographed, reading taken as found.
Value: 0.5
